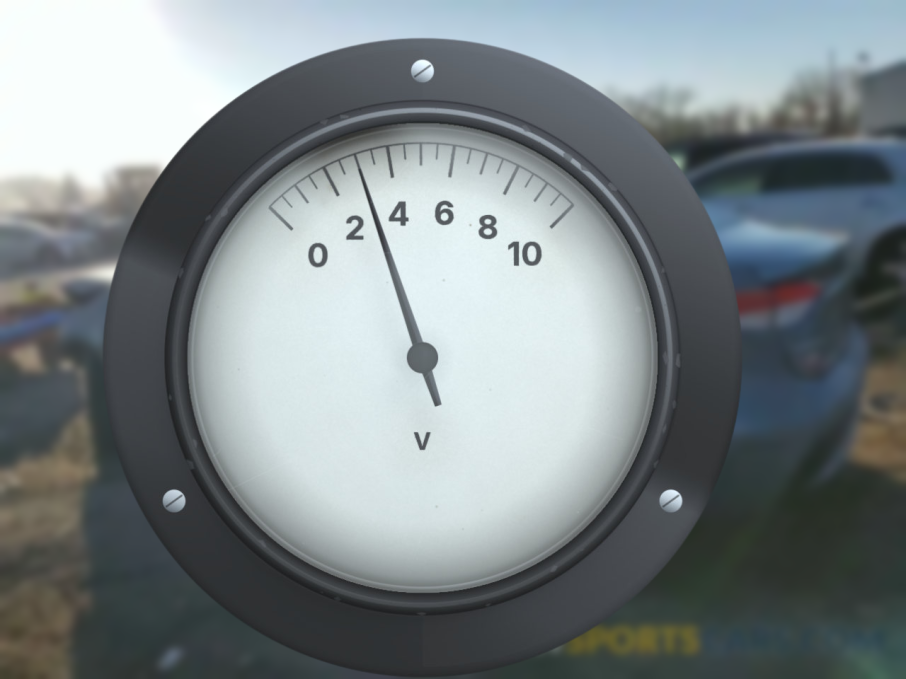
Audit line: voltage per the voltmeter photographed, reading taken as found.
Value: 3 V
